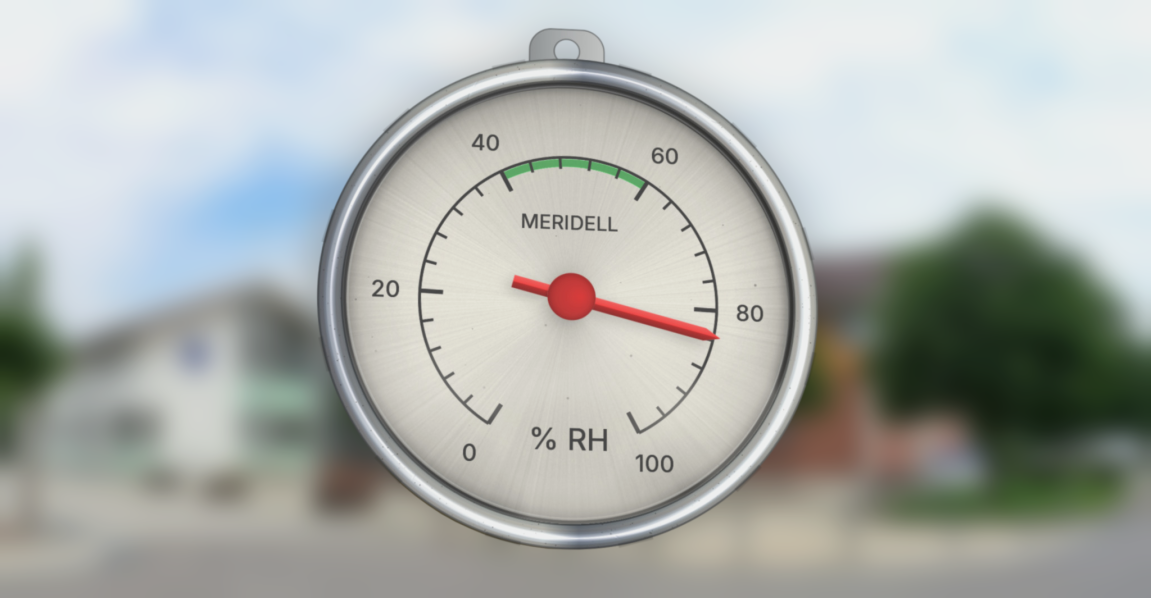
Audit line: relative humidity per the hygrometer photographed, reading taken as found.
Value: 84 %
